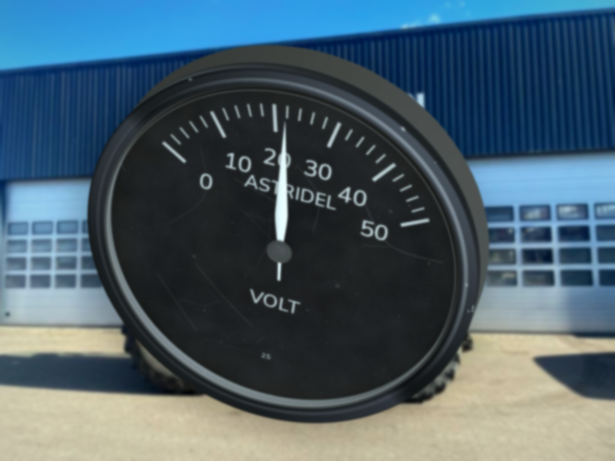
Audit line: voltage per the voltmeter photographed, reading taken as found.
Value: 22 V
